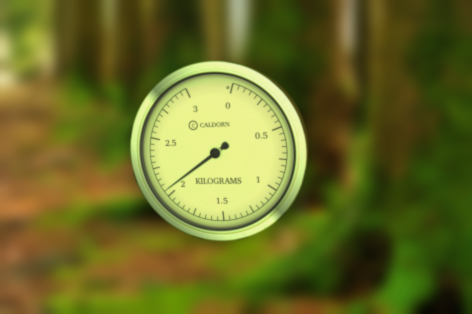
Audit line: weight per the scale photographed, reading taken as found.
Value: 2.05 kg
